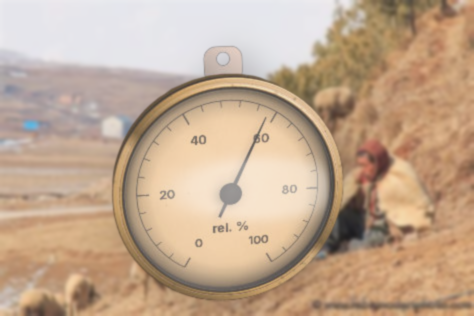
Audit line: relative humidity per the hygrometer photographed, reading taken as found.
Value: 58 %
